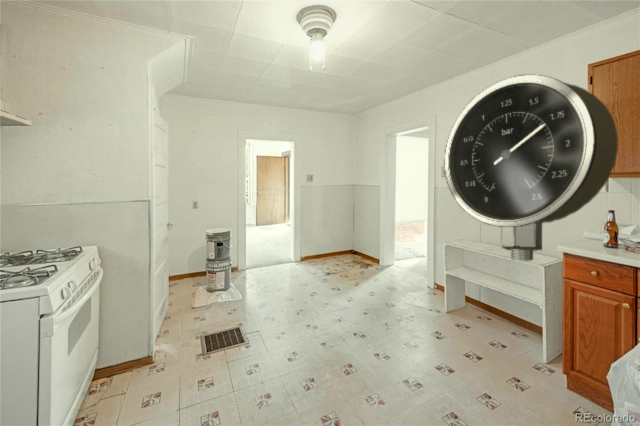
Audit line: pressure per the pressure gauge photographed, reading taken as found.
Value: 1.75 bar
